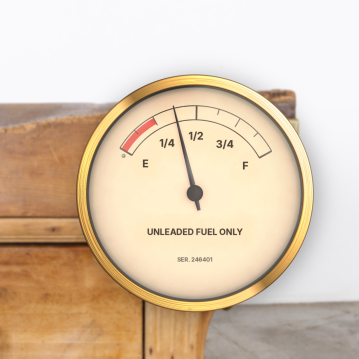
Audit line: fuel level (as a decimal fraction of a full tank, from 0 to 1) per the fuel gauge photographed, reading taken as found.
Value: 0.375
